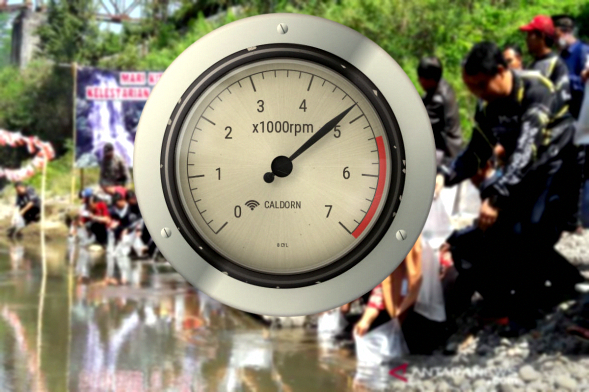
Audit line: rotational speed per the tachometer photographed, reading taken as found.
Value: 4800 rpm
